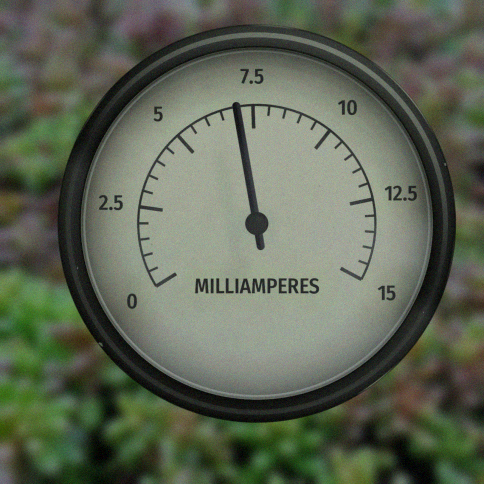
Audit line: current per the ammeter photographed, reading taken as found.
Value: 7 mA
